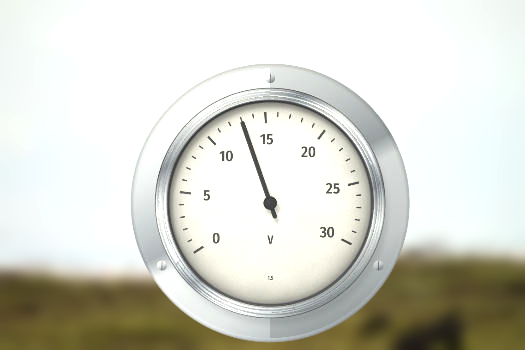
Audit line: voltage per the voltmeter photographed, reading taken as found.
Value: 13 V
